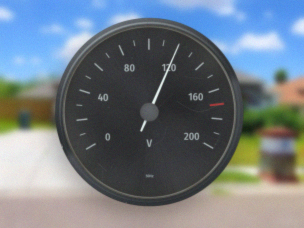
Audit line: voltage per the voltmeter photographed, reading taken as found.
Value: 120 V
